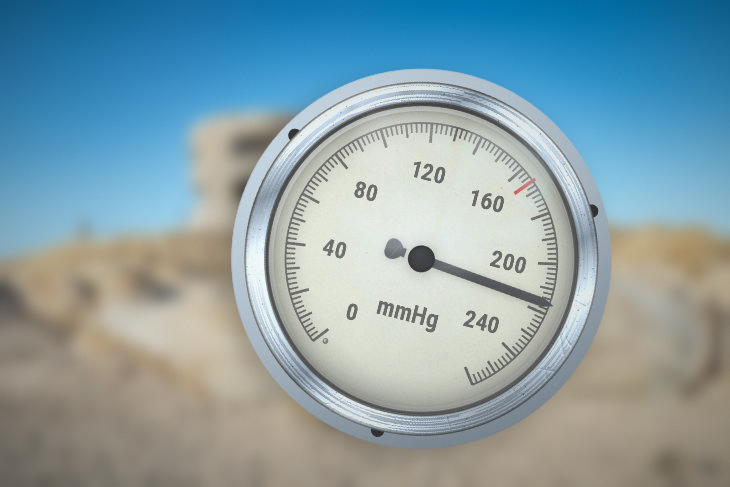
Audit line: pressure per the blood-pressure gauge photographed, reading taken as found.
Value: 216 mmHg
